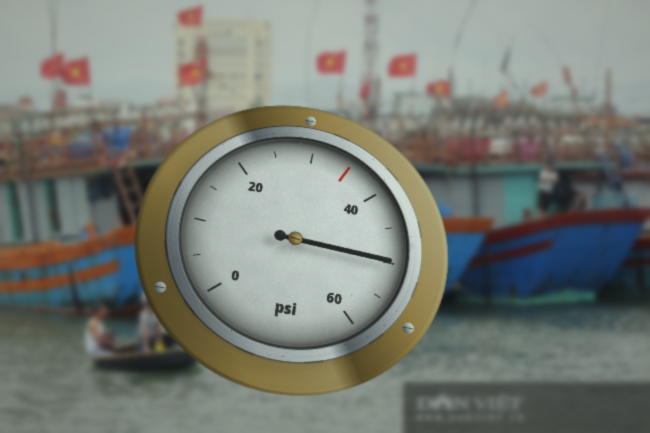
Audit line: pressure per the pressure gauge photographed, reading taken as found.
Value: 50 psi
